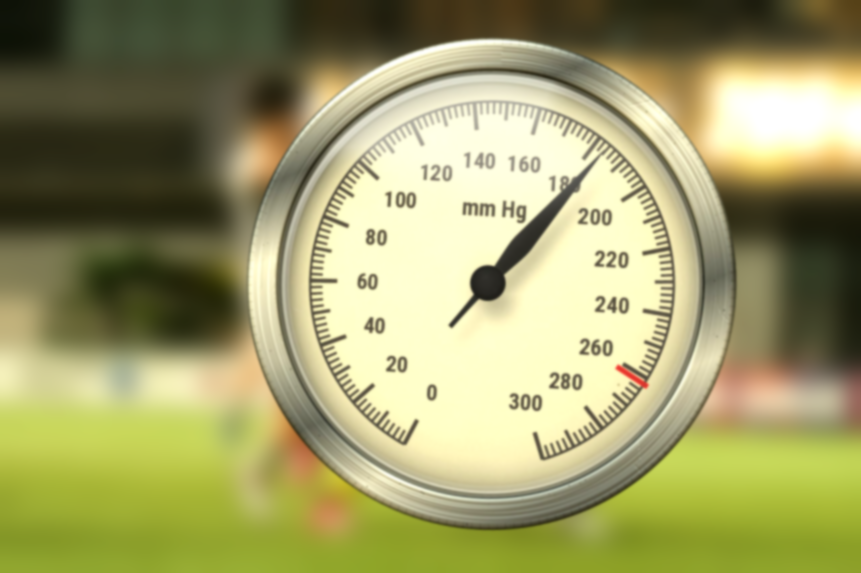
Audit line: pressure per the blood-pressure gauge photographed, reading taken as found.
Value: 184 mmHg
